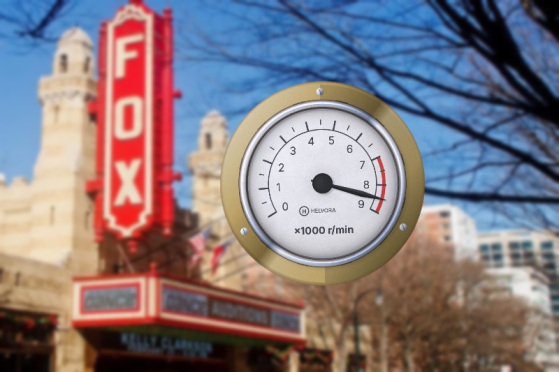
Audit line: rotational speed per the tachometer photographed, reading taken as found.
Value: 8500 rpm
